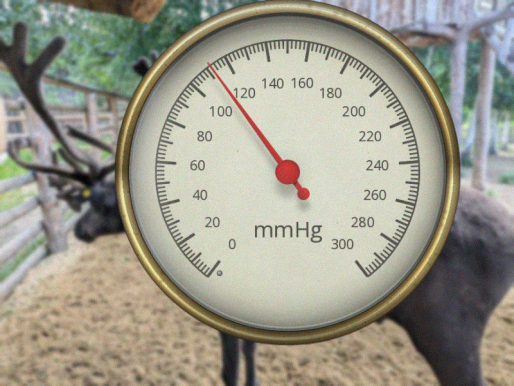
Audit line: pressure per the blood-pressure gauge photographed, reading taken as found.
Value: 112 mmHg
